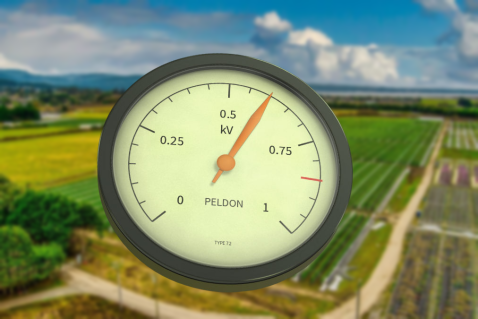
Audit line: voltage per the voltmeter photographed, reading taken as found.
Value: 0.6 kV
